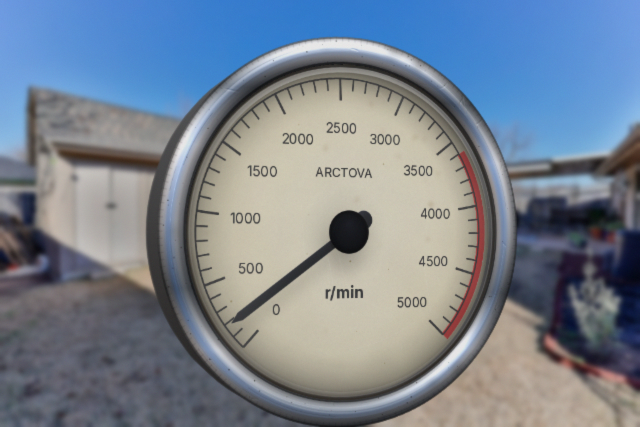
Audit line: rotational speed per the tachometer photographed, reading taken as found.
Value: 200 rpm
